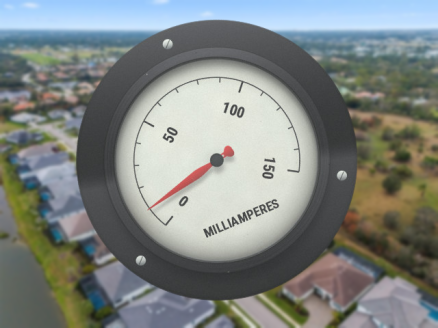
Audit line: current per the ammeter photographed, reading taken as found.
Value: 10 mA
